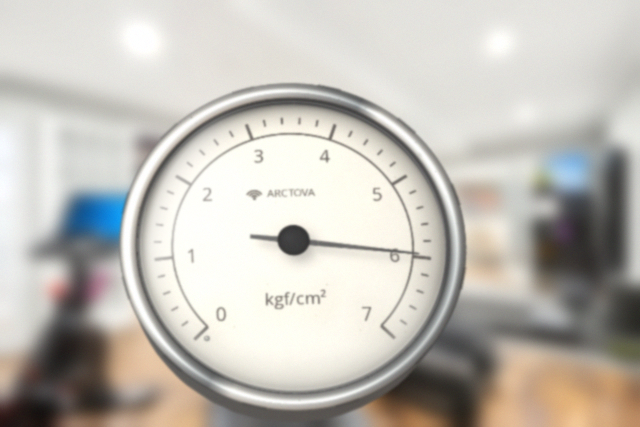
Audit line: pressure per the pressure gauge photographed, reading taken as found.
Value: 6 kg/cm²
